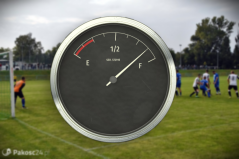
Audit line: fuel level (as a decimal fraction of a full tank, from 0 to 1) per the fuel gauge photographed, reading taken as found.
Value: 0.875
